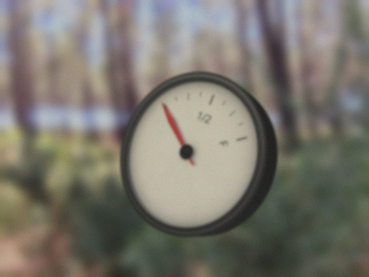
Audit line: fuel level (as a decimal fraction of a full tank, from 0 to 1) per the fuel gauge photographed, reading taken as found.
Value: 0
